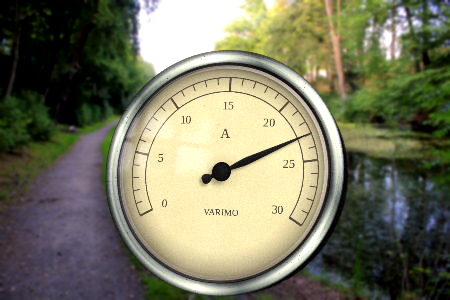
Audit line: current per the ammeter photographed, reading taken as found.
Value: 23 A
